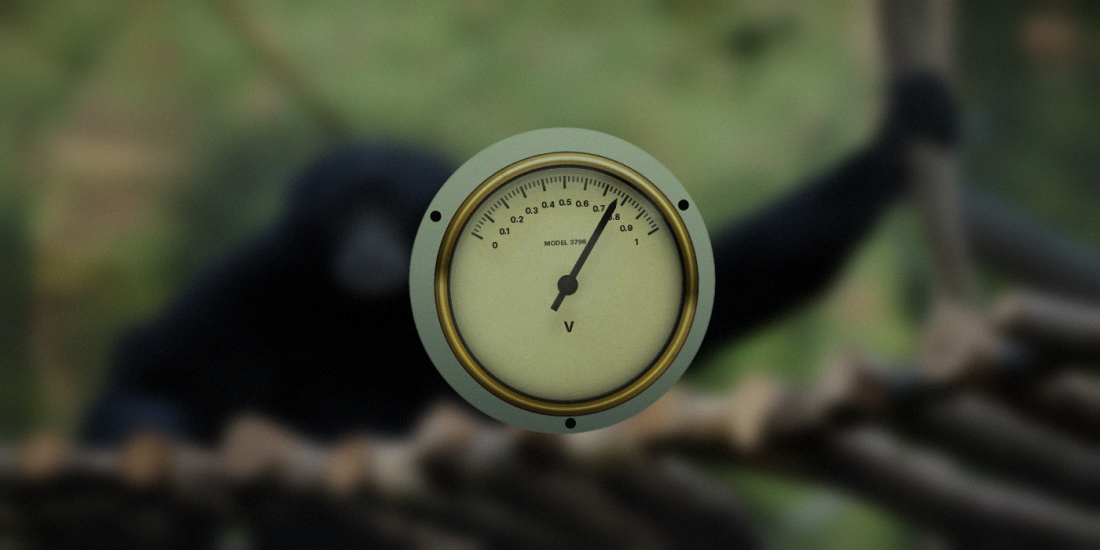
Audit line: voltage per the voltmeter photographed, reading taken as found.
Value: 0.76 V
